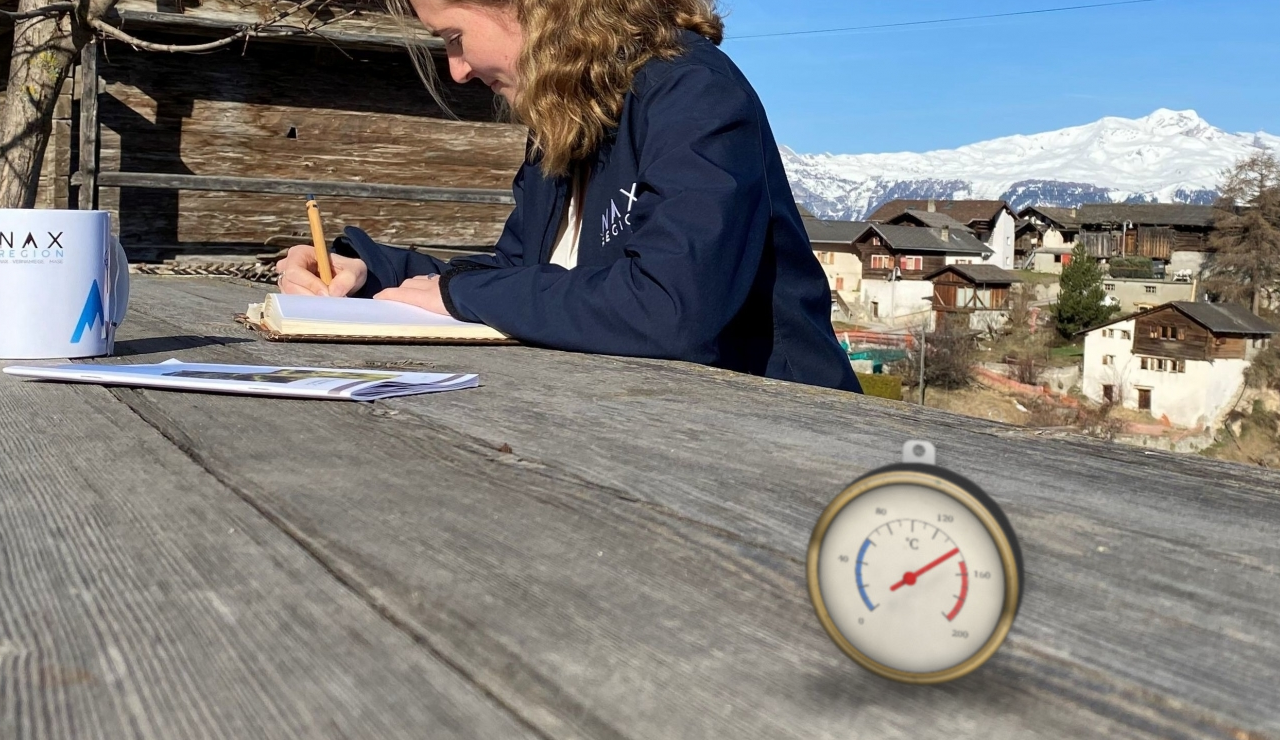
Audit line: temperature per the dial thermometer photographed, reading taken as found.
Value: 140 °C
